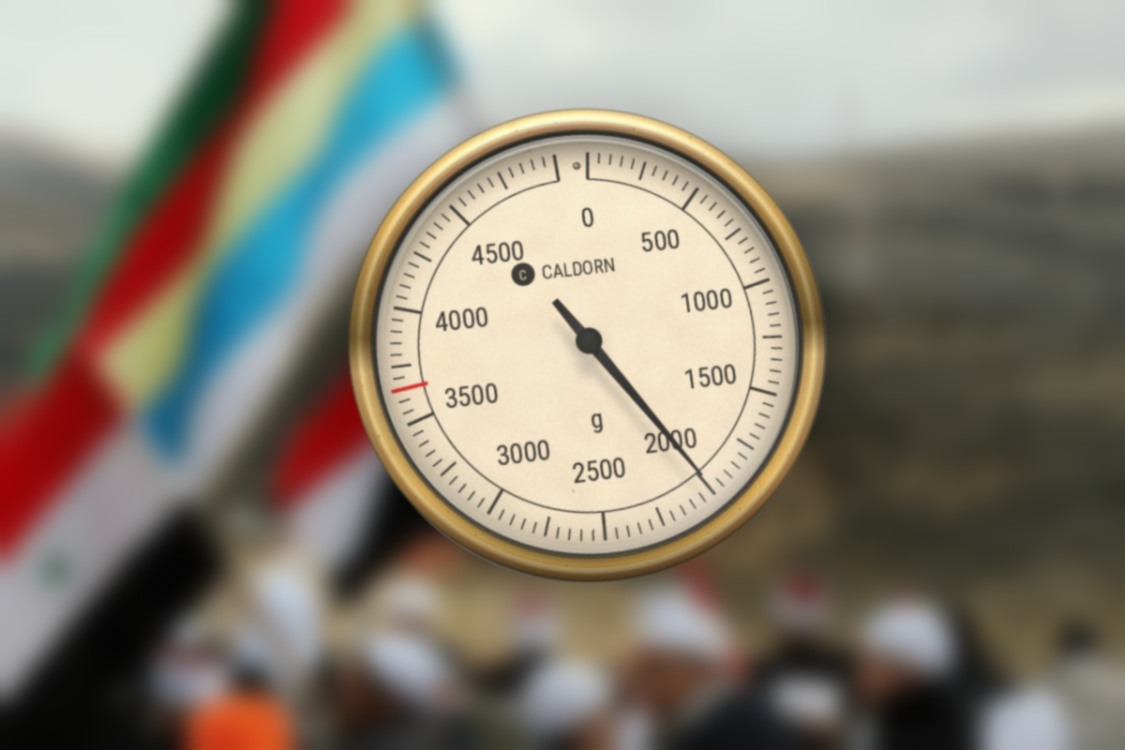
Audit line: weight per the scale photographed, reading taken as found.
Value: 2000 g
